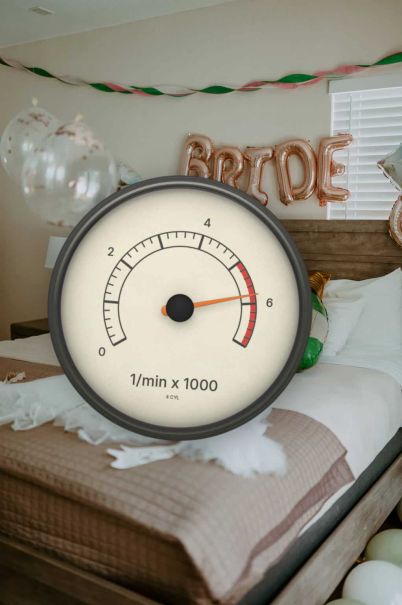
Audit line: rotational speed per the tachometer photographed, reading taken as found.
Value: 5800 rpm
